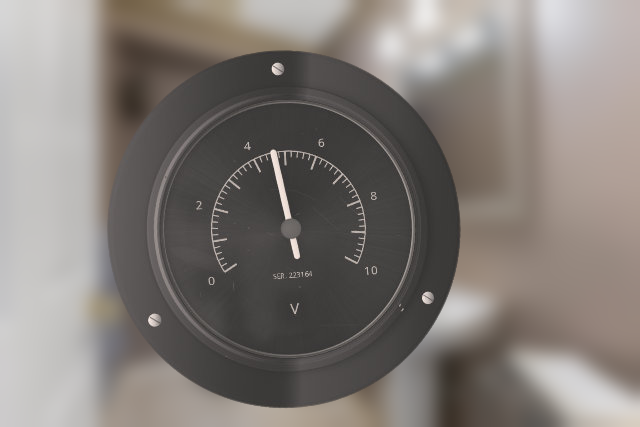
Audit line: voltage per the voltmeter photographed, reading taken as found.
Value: 4.6 V
